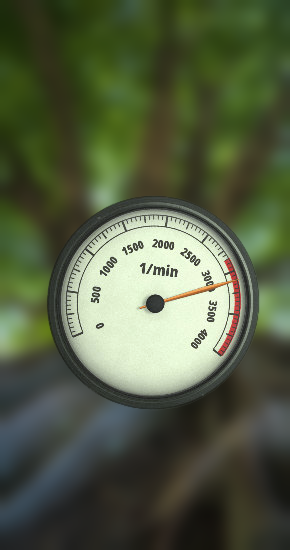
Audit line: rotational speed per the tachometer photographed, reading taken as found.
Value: 3100 rpm
